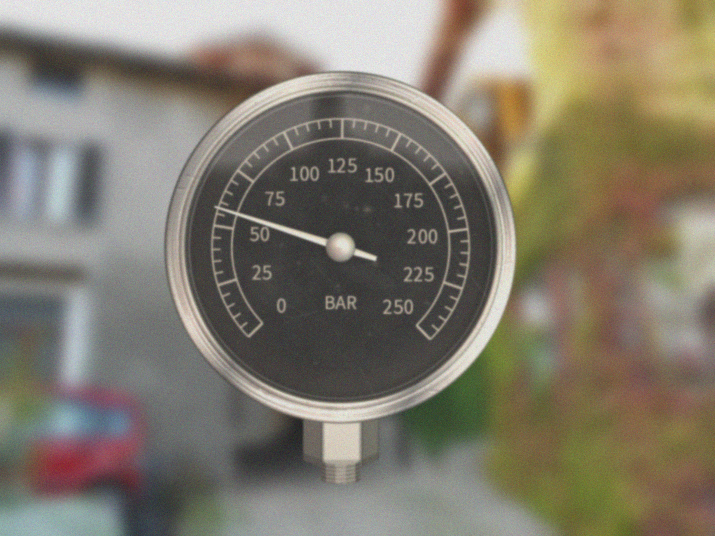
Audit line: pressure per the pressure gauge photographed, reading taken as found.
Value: 57.5 bar
